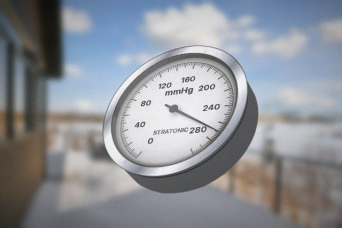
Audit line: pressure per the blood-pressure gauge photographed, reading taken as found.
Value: 270 mmHg
